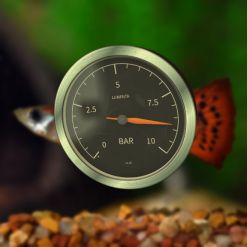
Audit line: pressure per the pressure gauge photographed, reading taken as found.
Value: 8.75 bar
